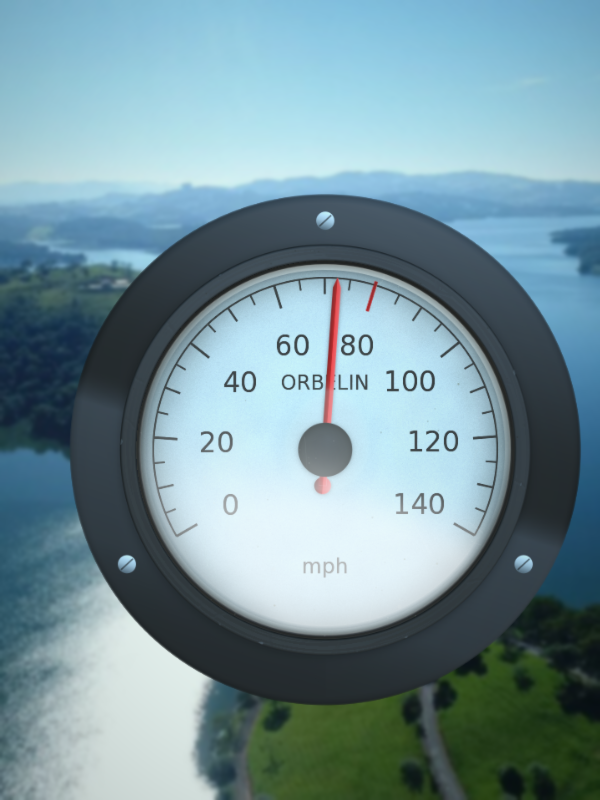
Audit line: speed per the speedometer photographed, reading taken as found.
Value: 72.5 mph
